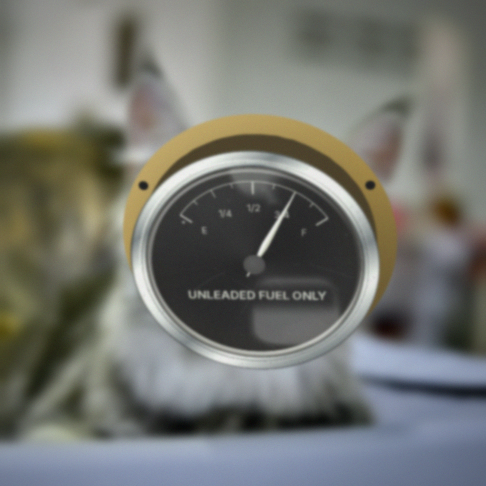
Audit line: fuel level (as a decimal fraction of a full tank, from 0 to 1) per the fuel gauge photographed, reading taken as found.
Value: 0.75
